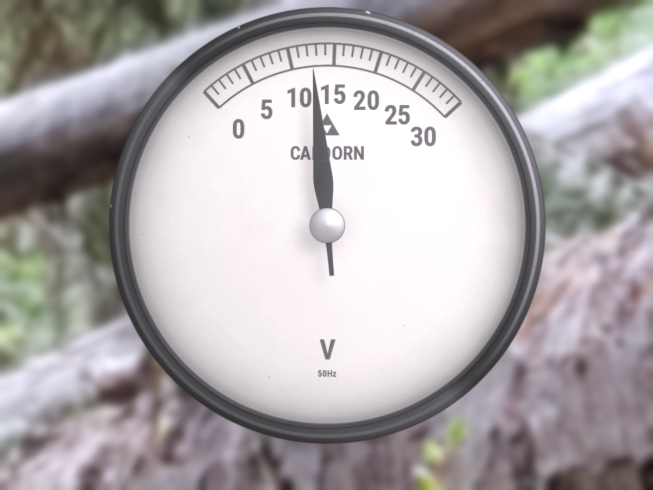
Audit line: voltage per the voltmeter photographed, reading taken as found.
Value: 12.5 V
